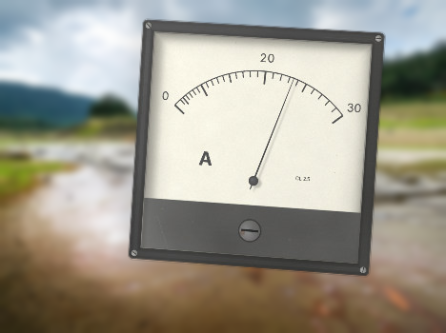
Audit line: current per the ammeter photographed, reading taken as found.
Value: 23.5 A
